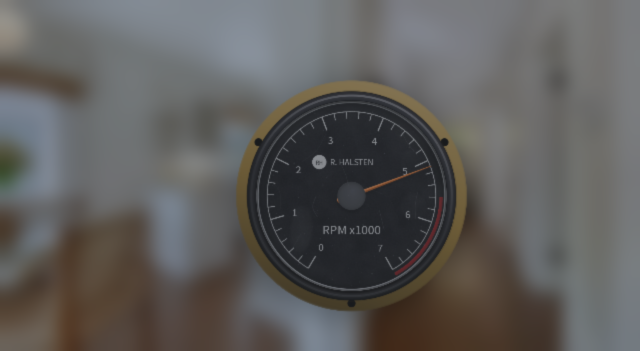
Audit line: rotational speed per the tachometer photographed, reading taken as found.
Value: 5100 rpm
